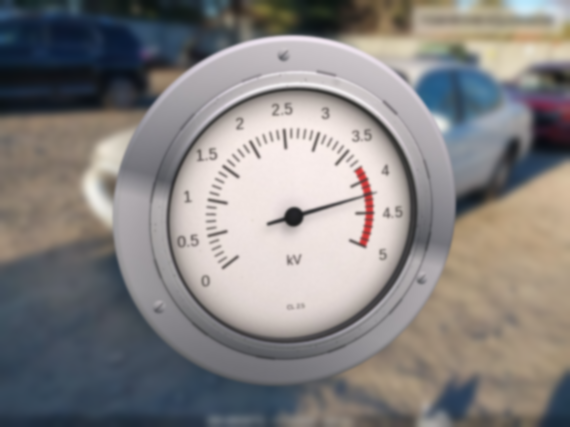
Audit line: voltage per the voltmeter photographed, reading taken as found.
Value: 4.2 kV
